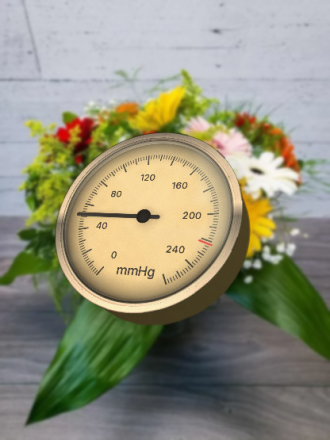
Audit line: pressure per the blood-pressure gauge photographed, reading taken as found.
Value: 50 mmHg
